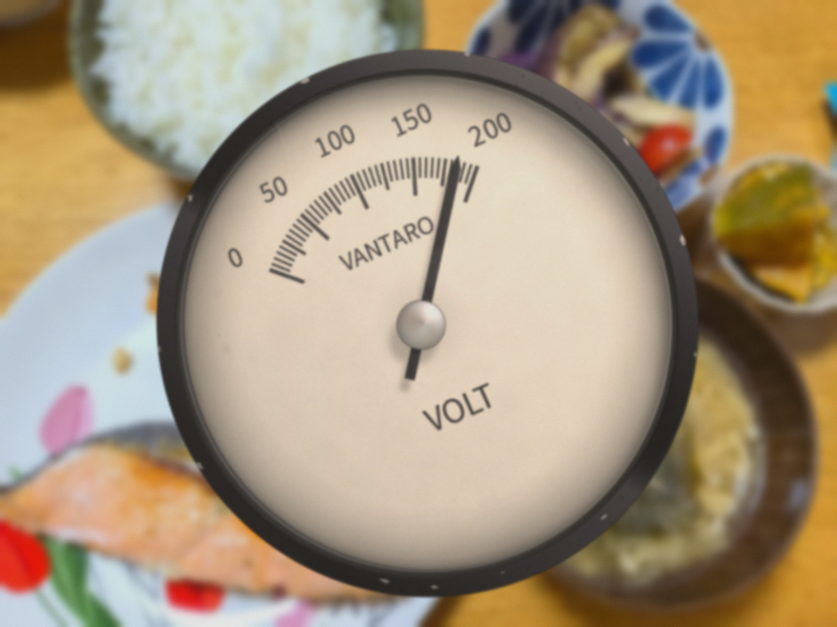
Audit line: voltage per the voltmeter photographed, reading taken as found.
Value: 185 V
